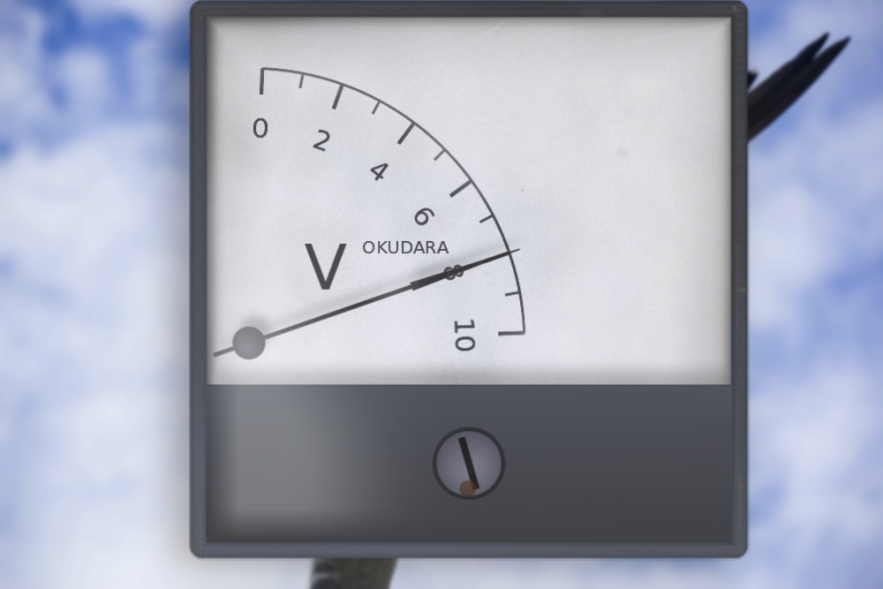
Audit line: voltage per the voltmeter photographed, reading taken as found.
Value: 8 V
